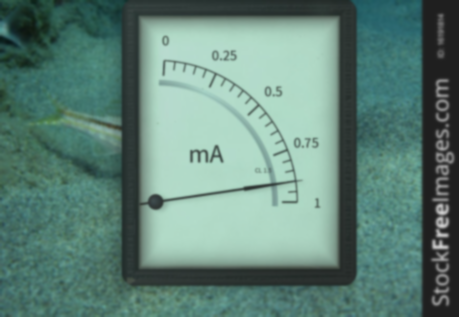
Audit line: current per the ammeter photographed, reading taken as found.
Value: 0.9 mA
